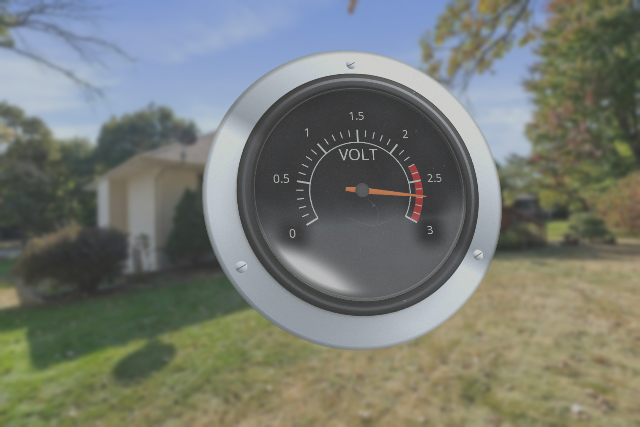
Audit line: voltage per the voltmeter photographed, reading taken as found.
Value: 2.7 V
